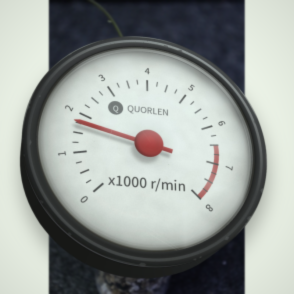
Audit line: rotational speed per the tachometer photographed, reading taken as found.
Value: 1750 rpm
